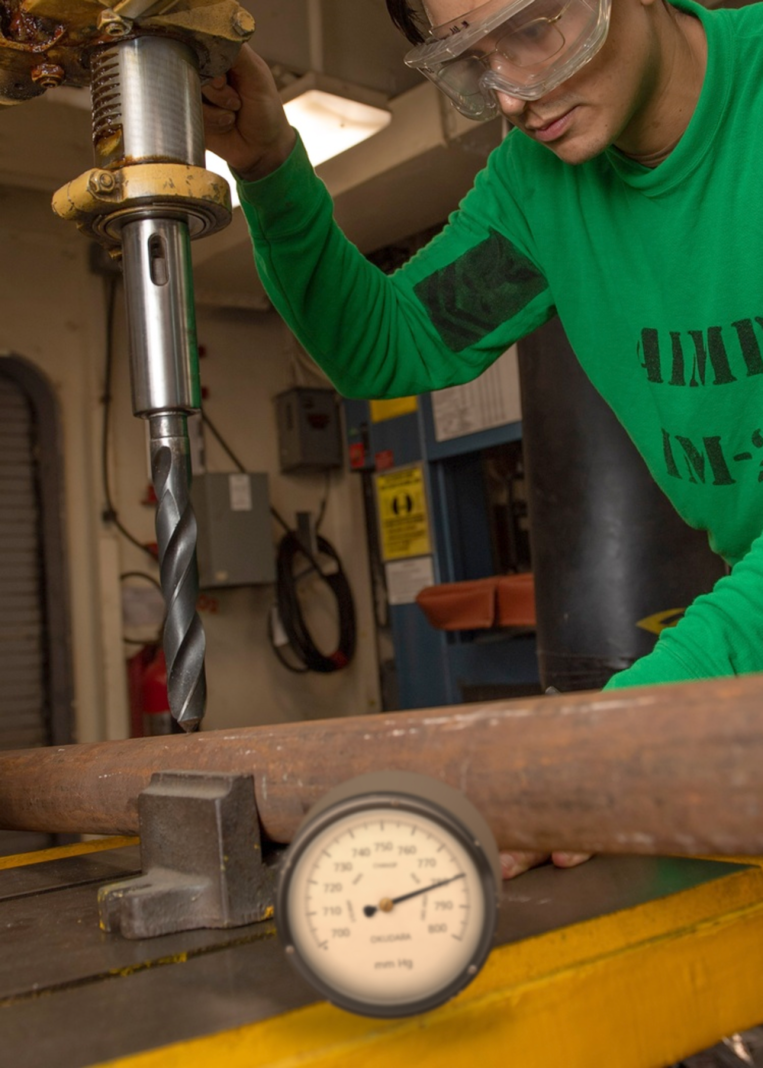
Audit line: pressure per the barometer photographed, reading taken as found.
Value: 780 mmHg
